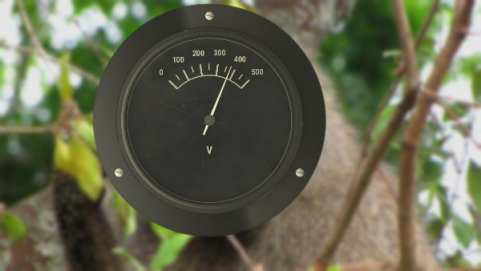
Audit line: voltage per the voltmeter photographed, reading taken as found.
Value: 375 V
